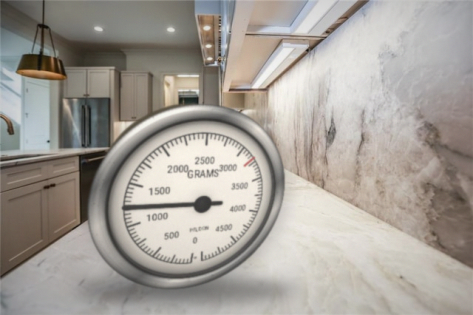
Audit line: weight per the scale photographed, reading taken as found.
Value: 1250 g
